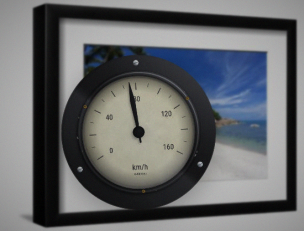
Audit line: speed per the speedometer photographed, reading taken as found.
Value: 75 km/h
